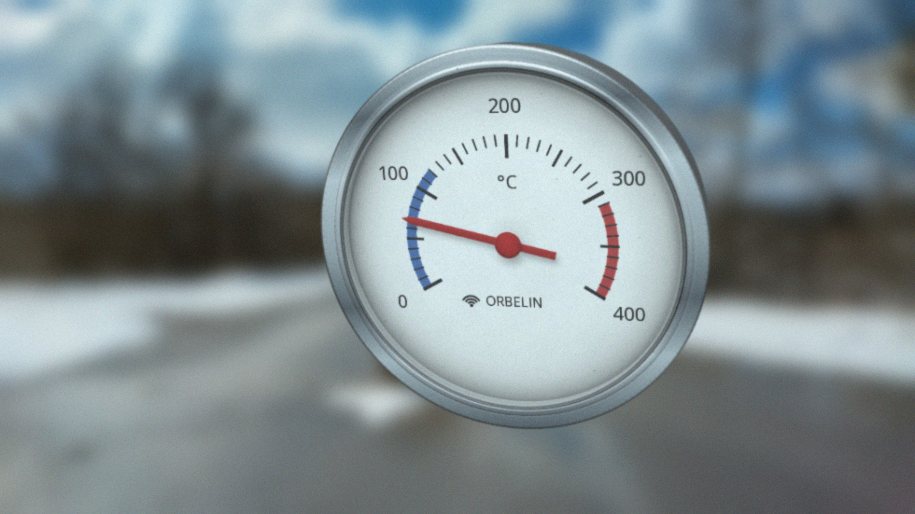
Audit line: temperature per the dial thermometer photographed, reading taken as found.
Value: 70 °C
